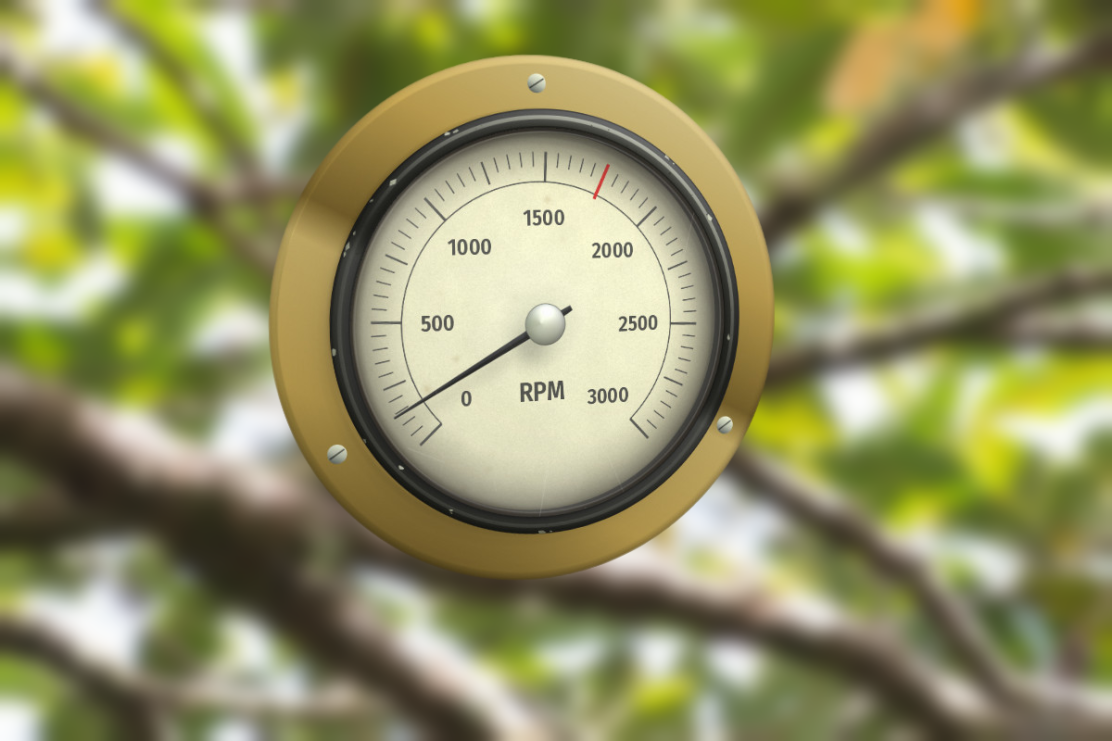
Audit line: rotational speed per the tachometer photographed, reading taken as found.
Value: 150 rpm
